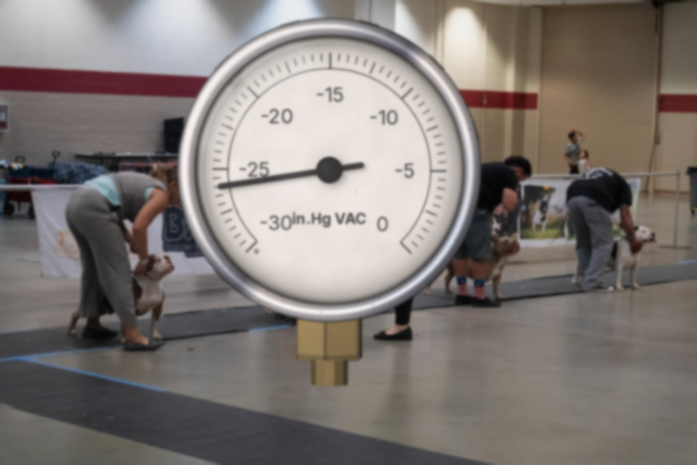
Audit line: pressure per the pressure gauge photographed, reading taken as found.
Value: -26 inHg
